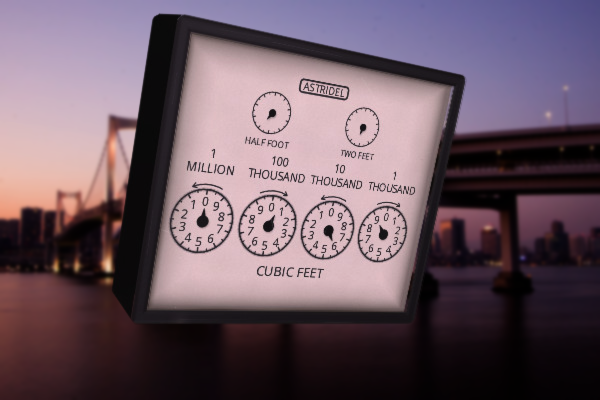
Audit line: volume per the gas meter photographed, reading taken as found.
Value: 5900 ft³
